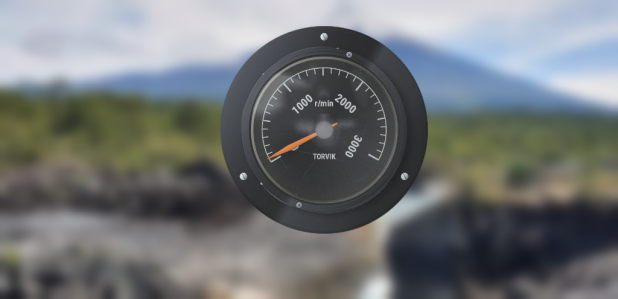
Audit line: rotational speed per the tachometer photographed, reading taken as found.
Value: 50 rpm
